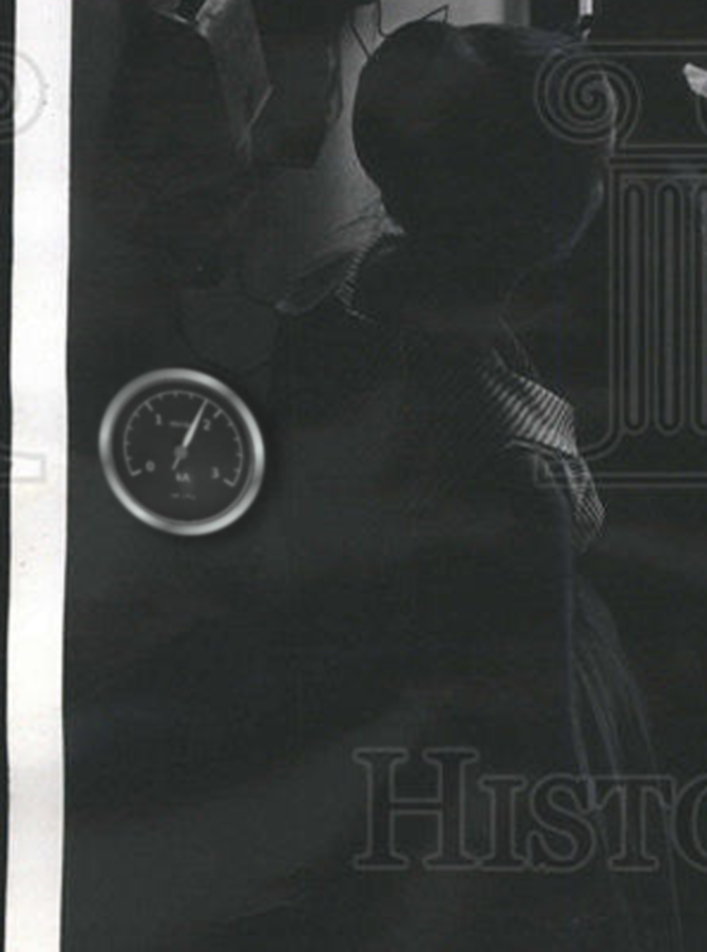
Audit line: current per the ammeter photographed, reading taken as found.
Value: 1.8 kA
